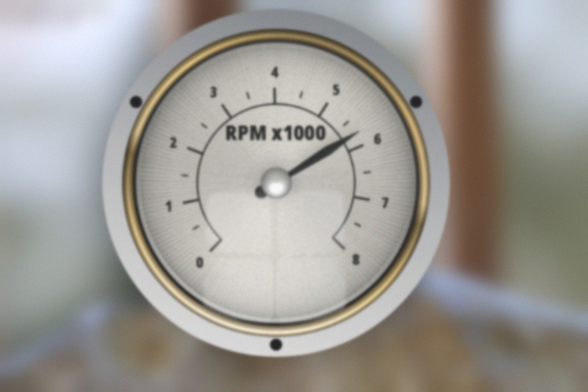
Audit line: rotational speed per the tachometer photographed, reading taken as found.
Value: 5750 rpm
